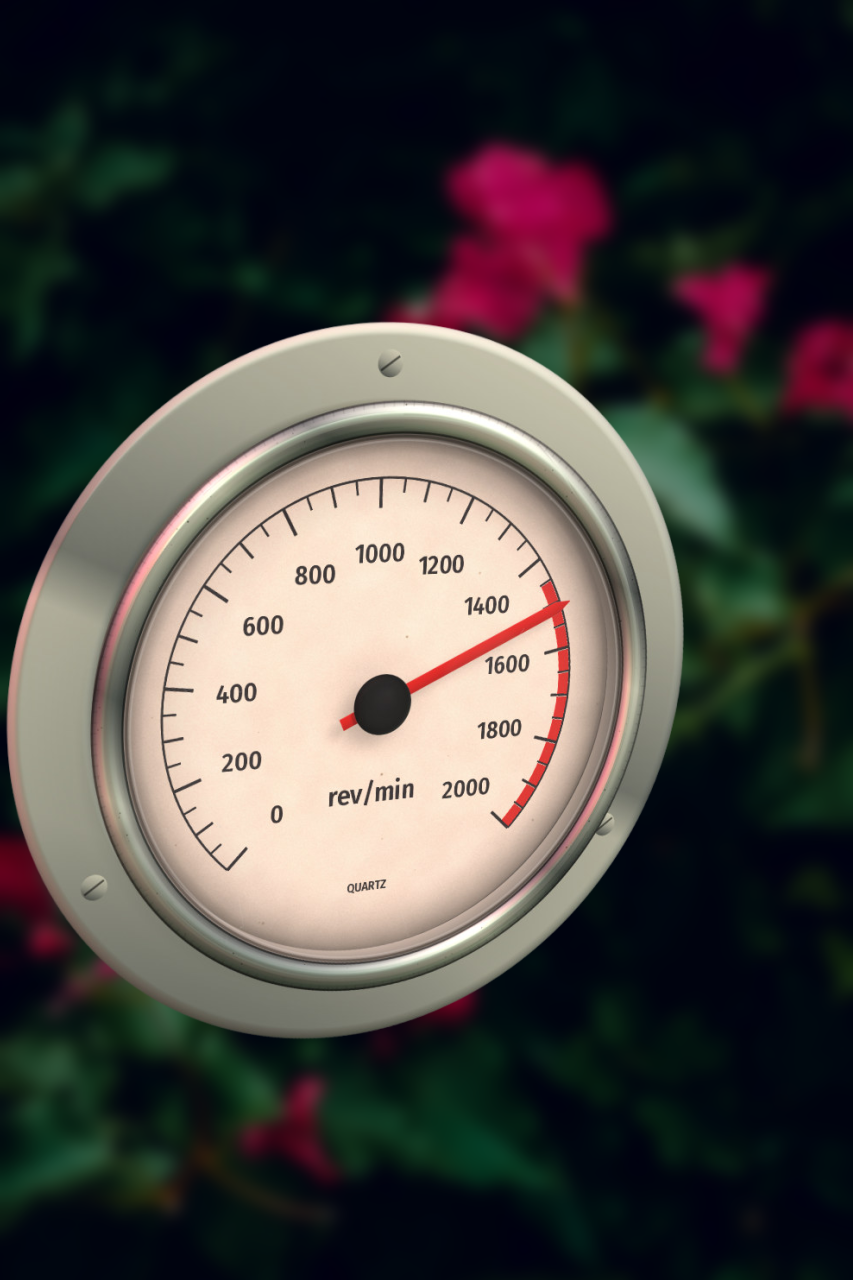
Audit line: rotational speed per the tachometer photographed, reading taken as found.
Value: 1500 rpm
